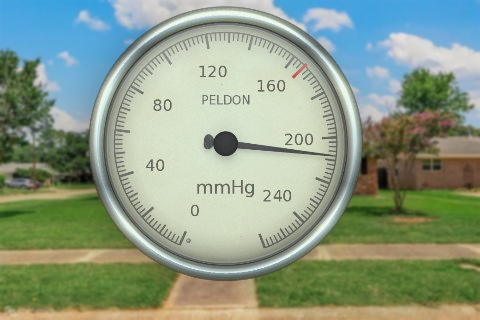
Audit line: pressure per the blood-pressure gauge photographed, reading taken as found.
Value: 208 mmHg
